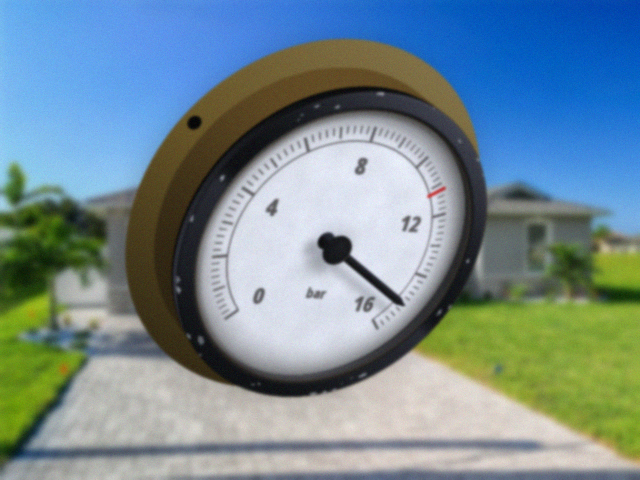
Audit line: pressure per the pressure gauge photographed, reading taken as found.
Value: 15 bar
